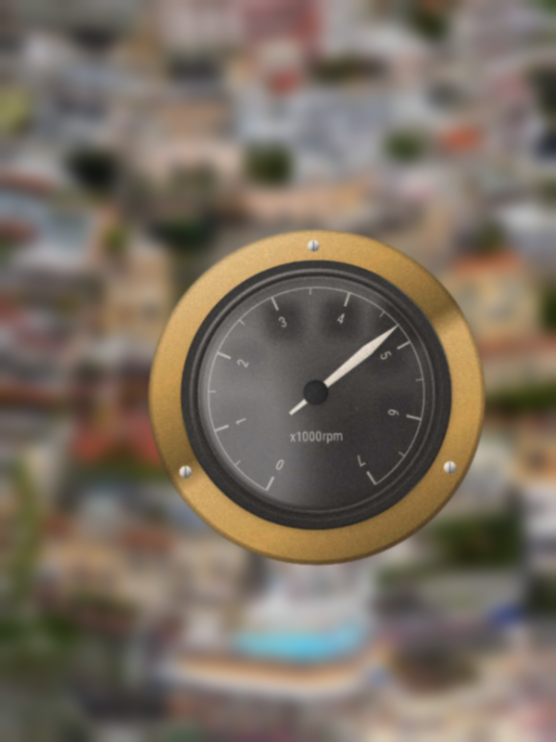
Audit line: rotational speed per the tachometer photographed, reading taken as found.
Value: 4750 rpm
